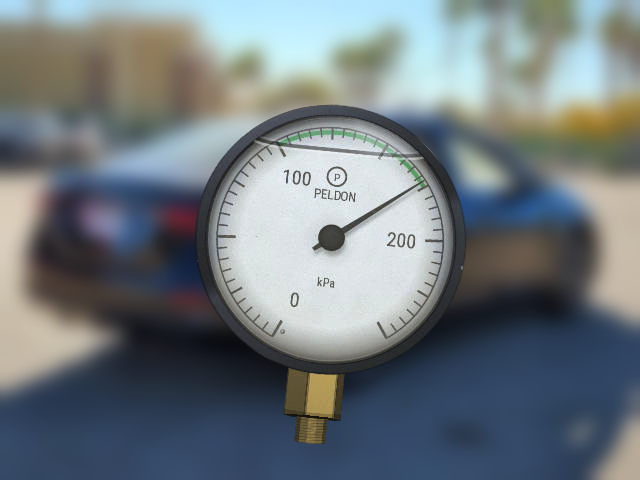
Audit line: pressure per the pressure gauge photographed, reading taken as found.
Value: 172.5 kPa
